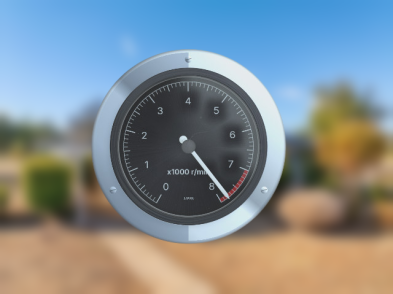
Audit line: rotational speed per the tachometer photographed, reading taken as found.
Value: 7800 rpm
